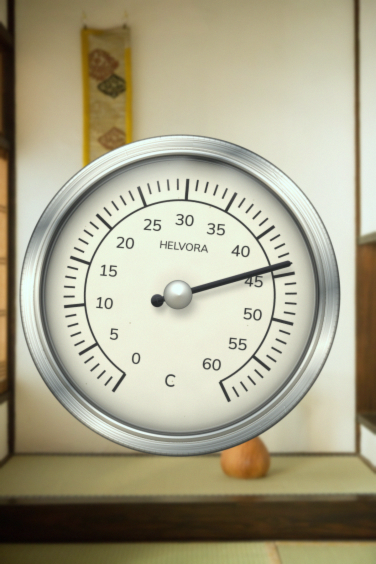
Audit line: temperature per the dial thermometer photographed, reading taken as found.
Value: 44 °C
